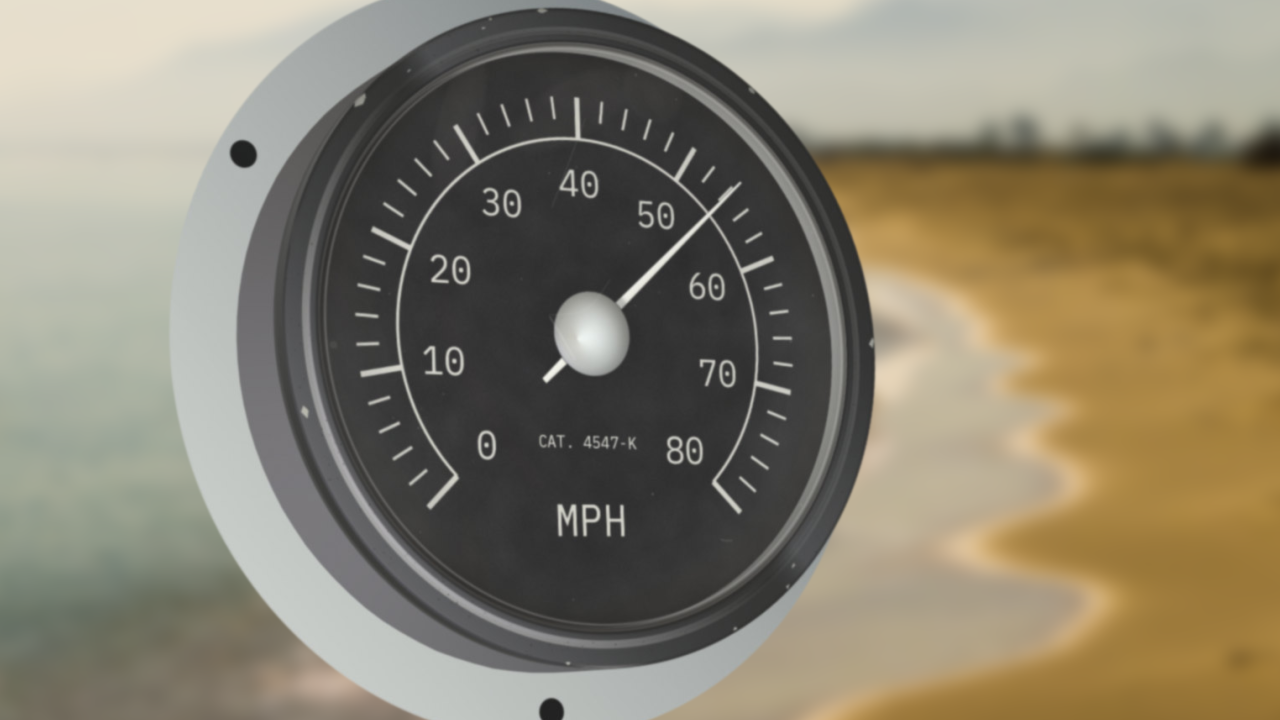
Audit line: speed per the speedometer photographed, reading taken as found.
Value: 54 mph
